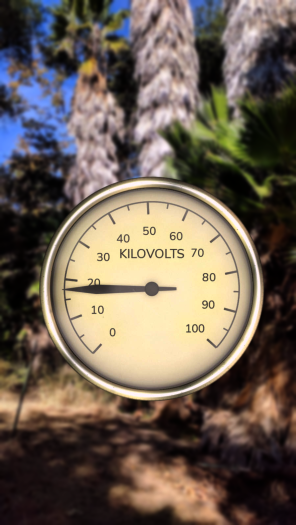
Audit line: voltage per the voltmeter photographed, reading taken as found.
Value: 17.5 kV
